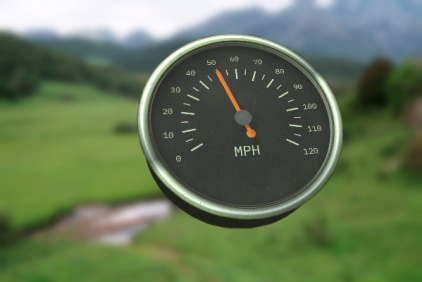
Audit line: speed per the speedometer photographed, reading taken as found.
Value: 50 mph
